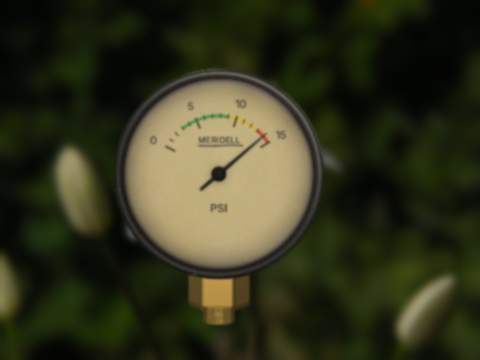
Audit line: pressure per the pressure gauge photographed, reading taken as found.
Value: 14 psi
